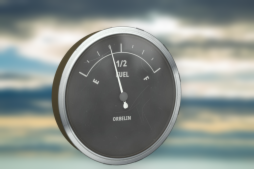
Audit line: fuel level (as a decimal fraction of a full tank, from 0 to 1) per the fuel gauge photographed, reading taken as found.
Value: 0.375
